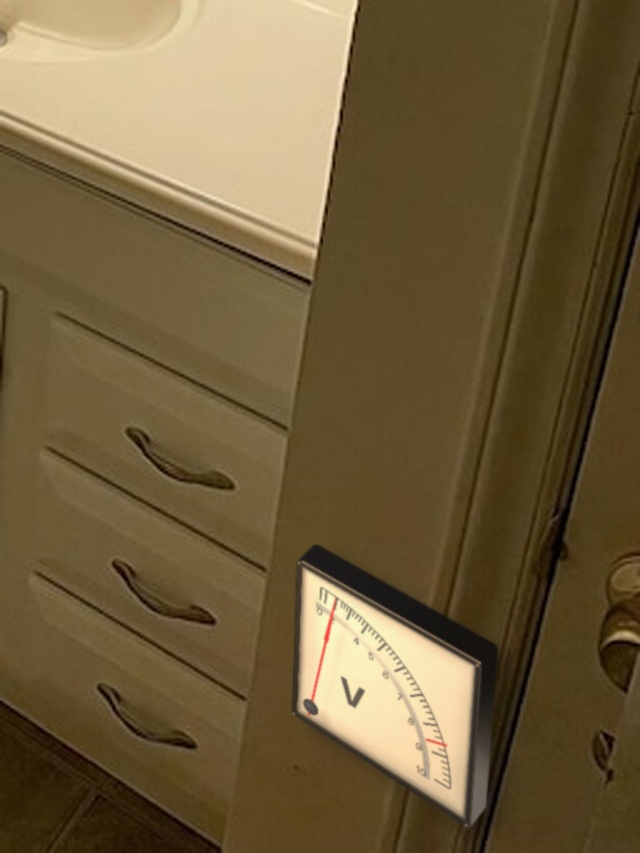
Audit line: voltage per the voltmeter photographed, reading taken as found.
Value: 2 V
